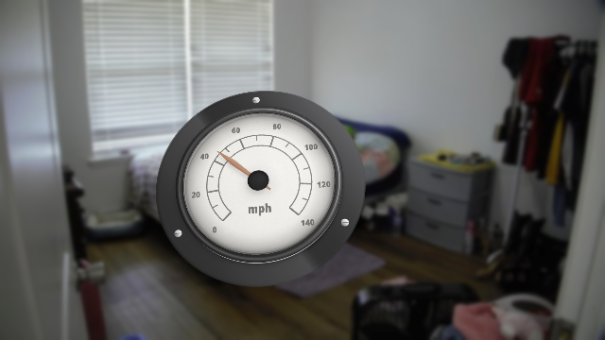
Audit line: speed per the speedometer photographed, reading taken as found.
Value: 45 mph
